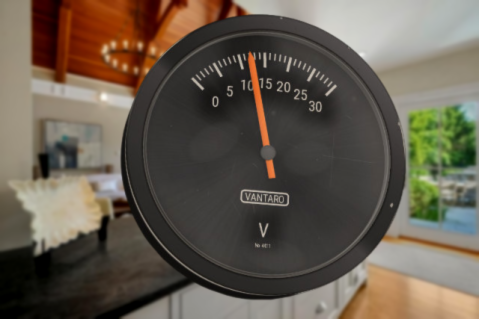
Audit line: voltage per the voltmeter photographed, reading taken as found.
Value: 12 V
